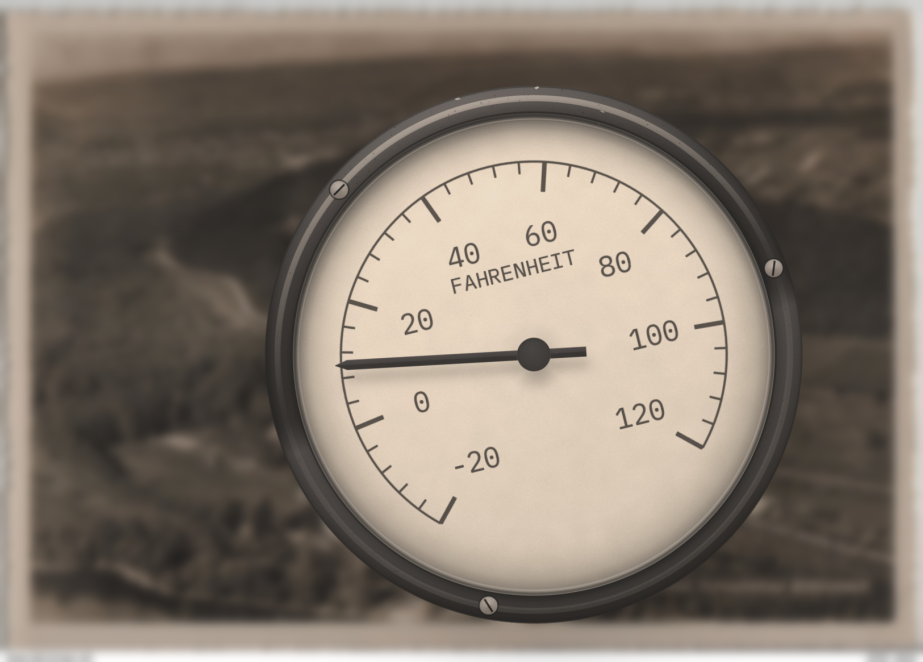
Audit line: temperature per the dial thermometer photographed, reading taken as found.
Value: 10 °F
